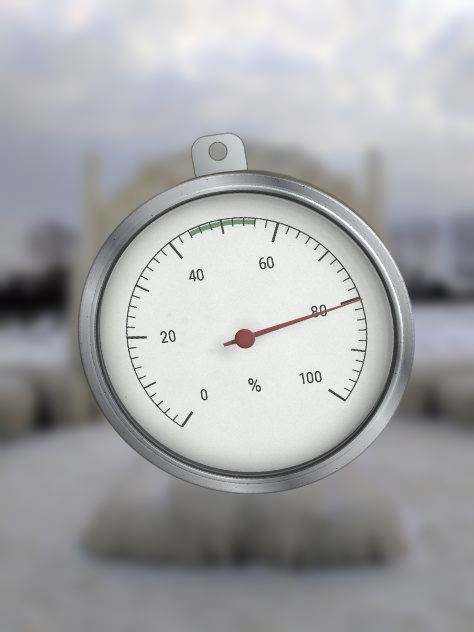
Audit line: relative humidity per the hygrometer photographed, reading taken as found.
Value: 80 %
